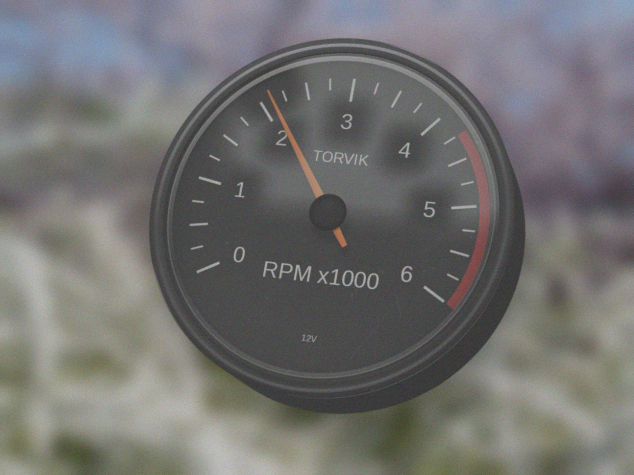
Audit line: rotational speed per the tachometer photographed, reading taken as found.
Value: 2125 rpm
